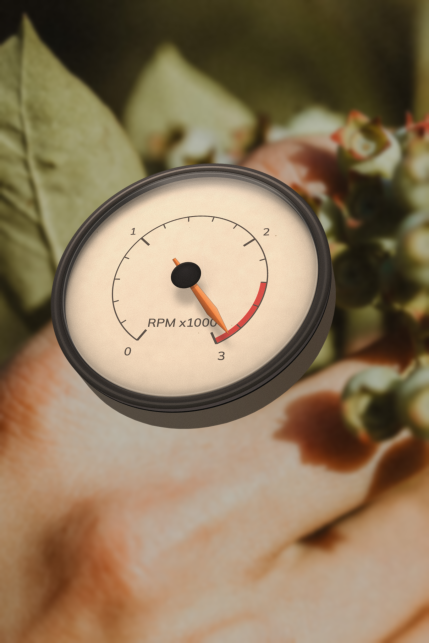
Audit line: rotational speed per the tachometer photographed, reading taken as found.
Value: 2900 rpm
